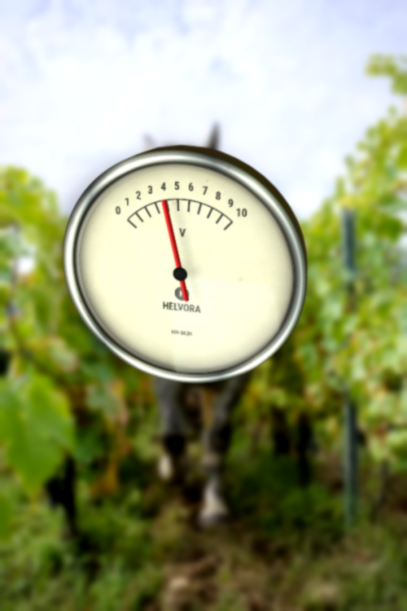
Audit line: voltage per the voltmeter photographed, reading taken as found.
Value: 4 V
